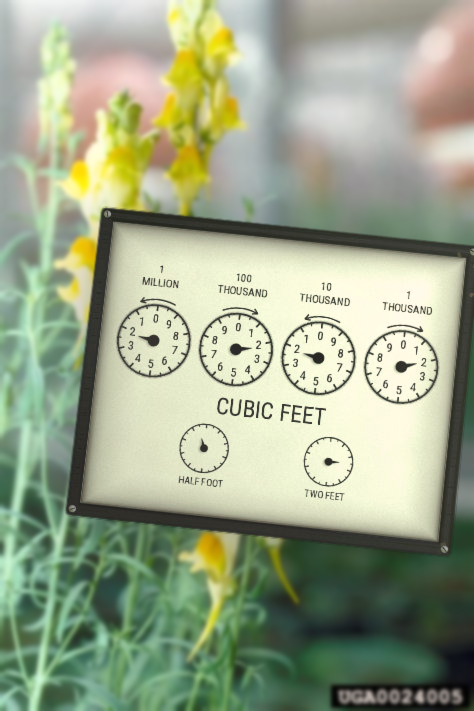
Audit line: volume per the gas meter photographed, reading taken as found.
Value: 222200 ft³
